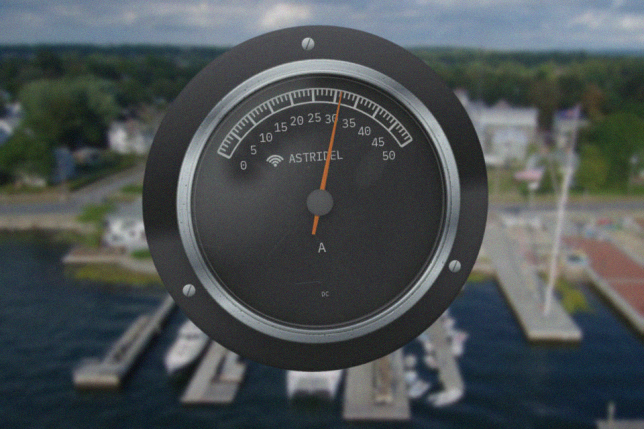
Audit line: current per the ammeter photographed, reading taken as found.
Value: 31 A
